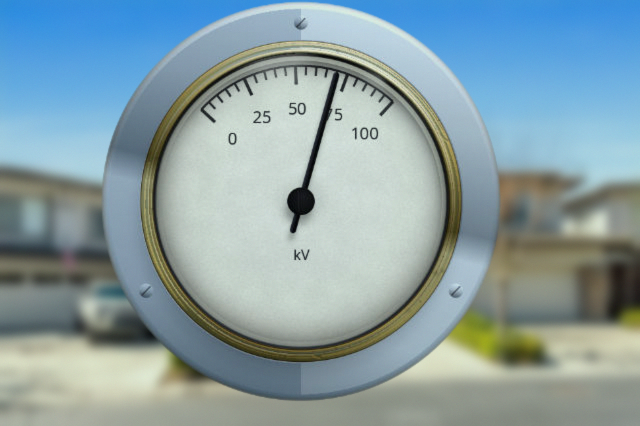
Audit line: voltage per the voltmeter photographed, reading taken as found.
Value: 70 kV
